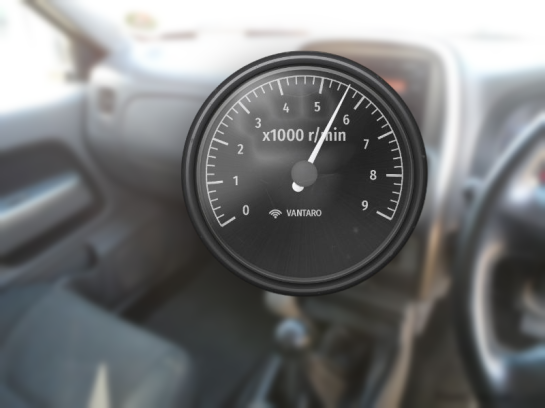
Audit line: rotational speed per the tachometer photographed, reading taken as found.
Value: 5600 rpm
